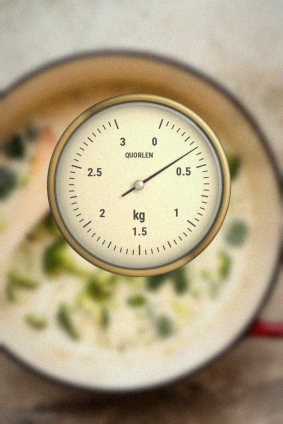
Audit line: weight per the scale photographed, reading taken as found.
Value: 0.35 kg
